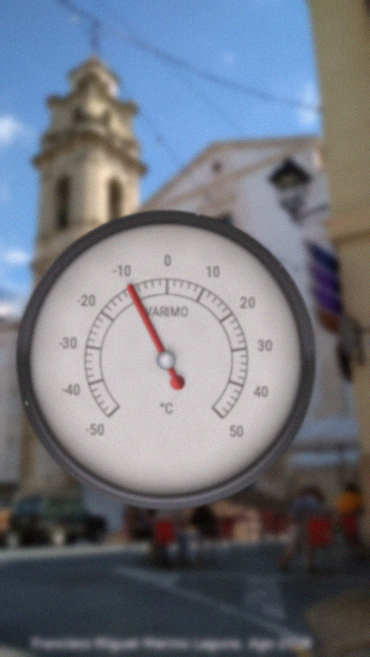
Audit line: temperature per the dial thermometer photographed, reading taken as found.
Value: -10 °C
